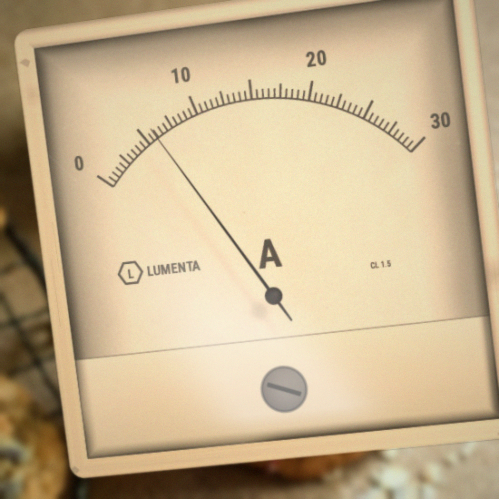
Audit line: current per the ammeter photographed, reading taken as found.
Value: 6 A
